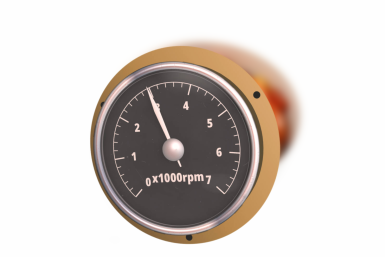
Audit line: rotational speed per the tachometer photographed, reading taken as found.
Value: 3000 rpm
